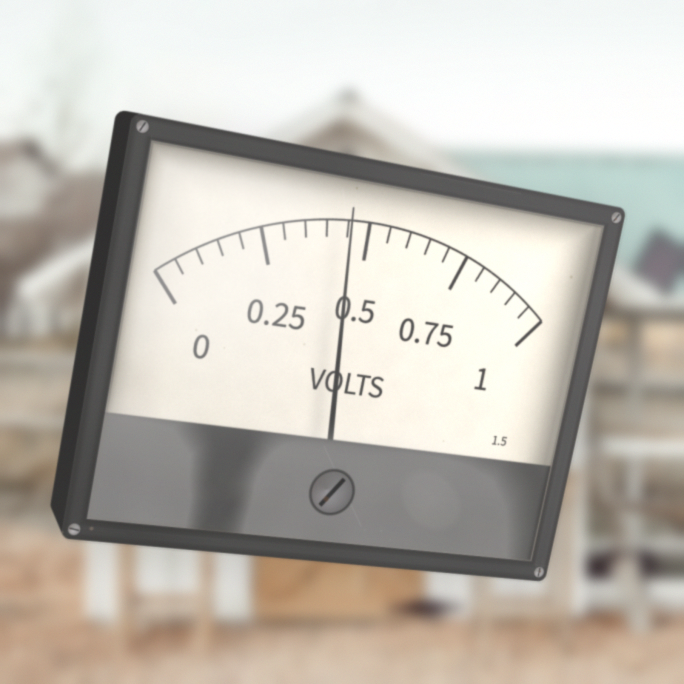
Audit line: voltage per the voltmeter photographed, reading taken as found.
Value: 0.45 V
